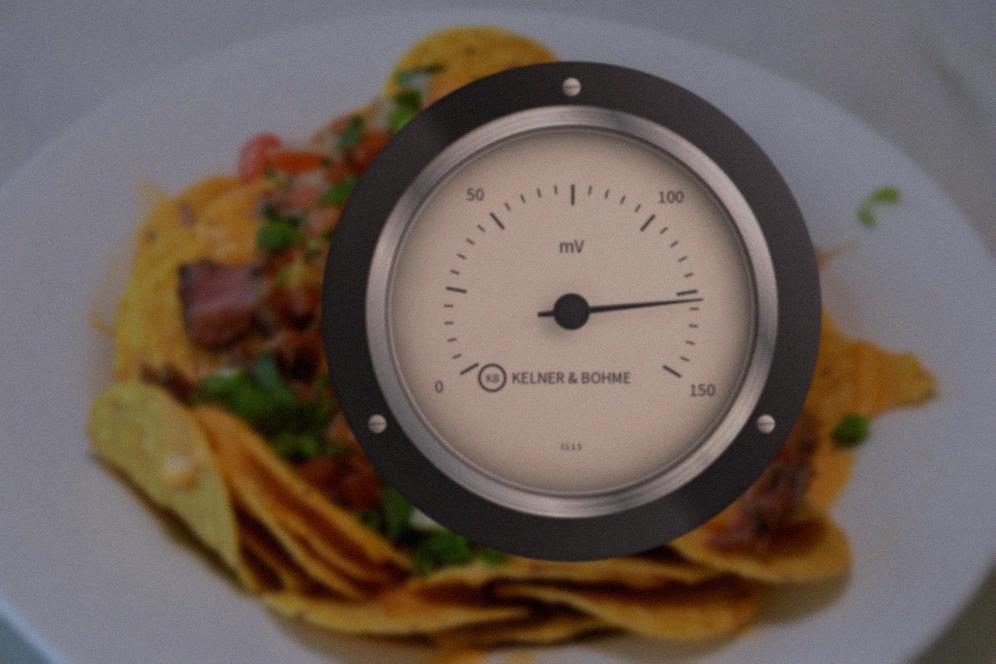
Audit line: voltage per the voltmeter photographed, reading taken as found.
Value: 127.5 mV
